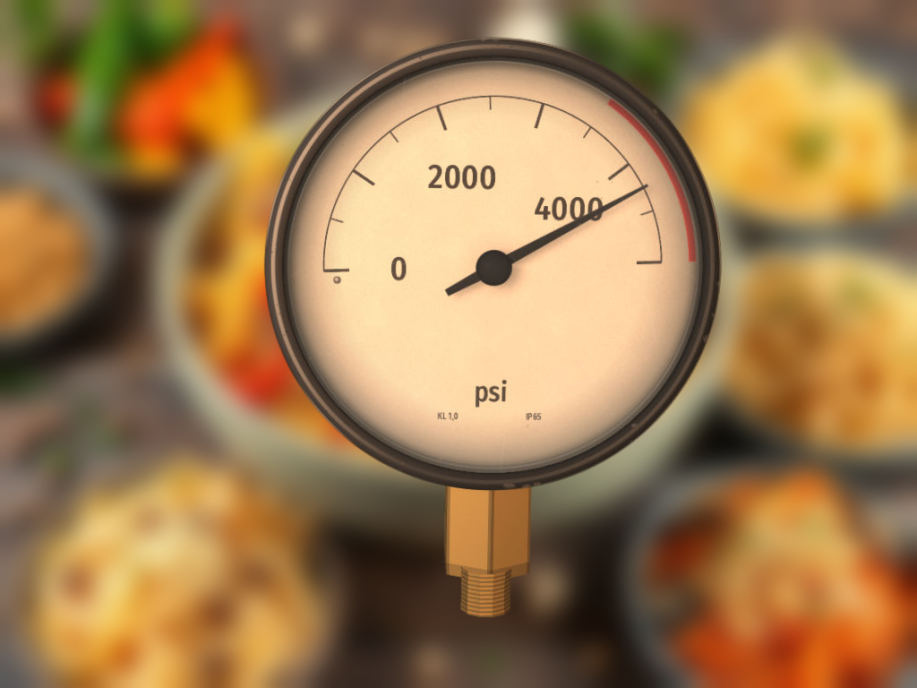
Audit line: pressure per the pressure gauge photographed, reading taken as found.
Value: 4250 psi
